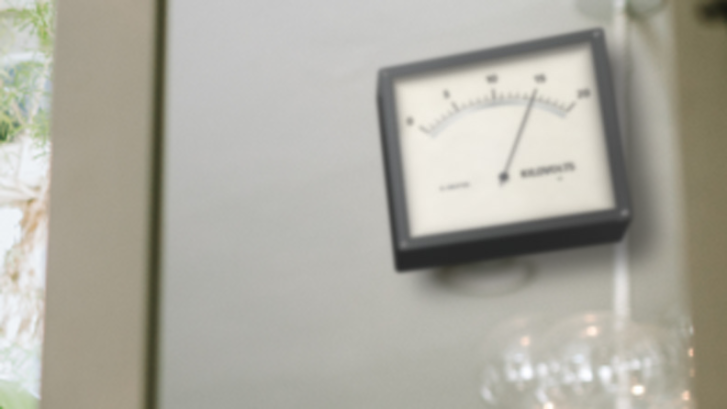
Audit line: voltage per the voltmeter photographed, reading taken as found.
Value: 15 kV
